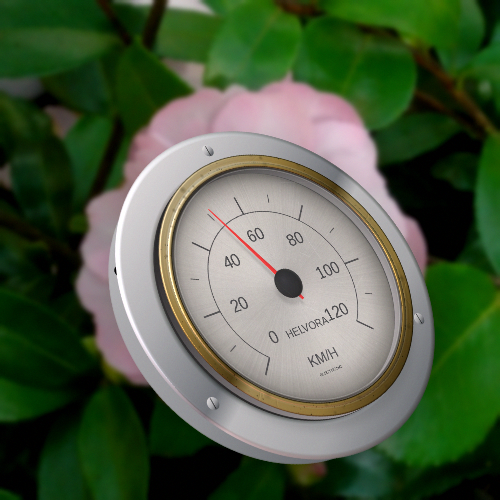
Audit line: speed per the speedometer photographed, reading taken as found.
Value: 50 km/h
